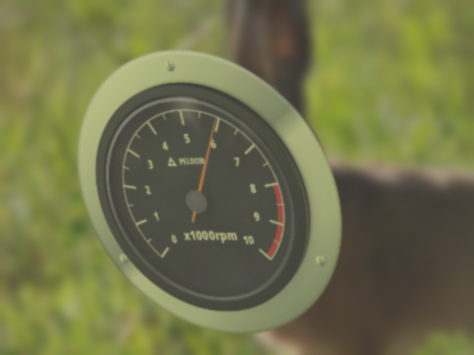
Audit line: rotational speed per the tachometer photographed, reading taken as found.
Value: 6000 rpm
